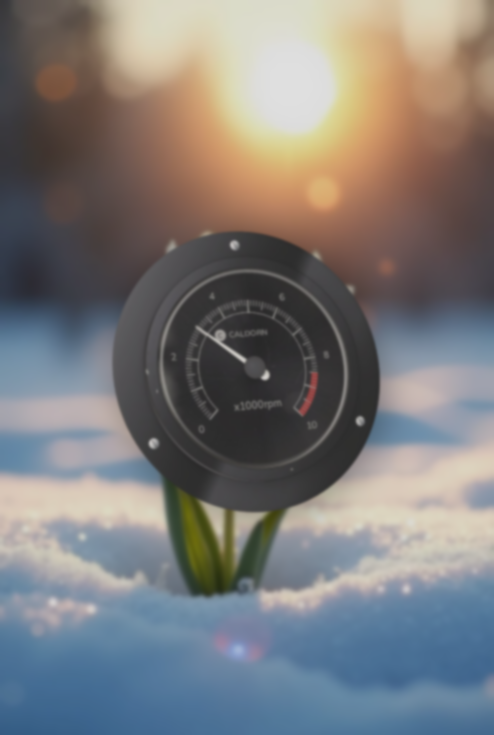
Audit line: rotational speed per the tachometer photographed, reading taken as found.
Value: 3000 rpm
